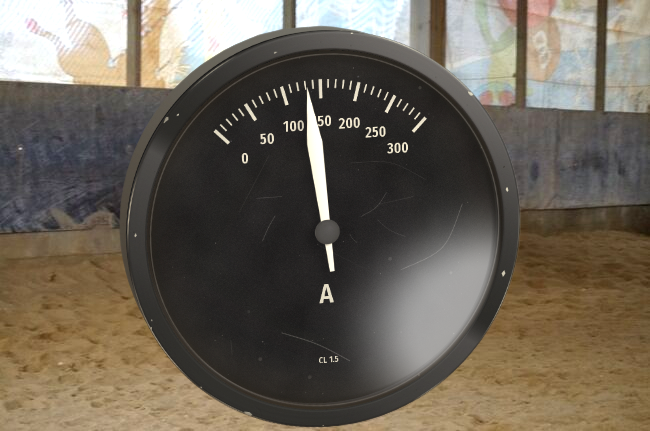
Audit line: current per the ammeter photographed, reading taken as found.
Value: 130 A
